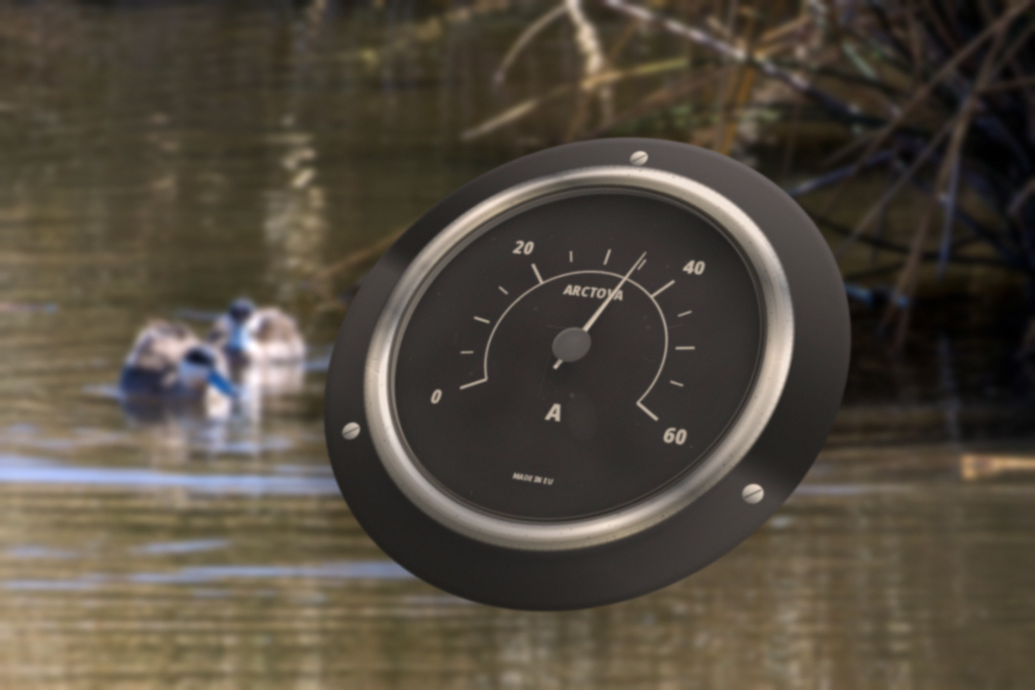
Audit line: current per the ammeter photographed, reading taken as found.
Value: 35 A
